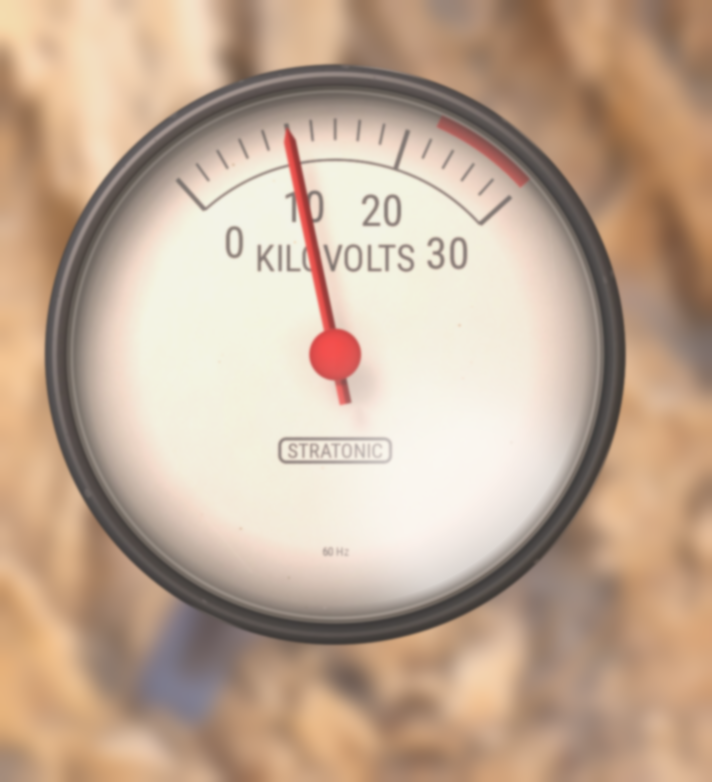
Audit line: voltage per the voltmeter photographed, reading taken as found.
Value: 10 kV
